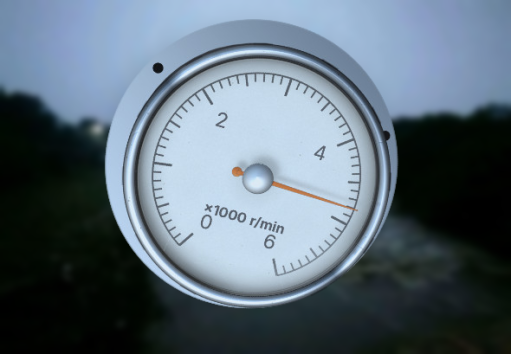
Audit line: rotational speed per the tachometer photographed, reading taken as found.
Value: 4800 rpm
